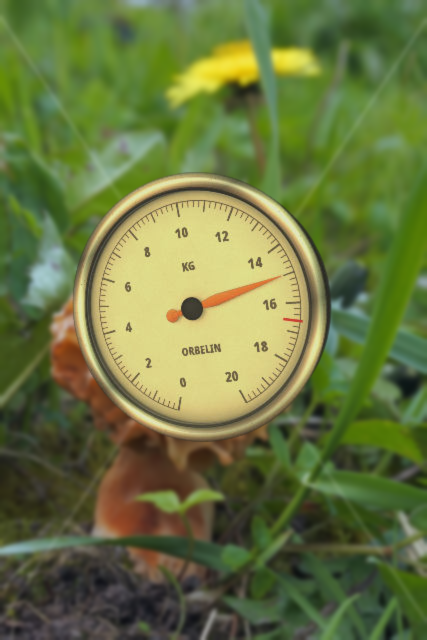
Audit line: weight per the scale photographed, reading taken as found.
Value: 15 kg
